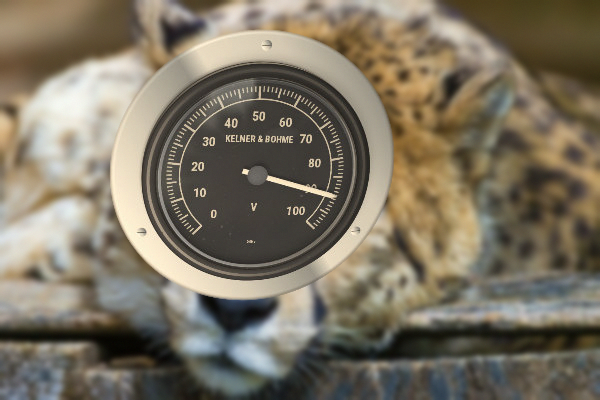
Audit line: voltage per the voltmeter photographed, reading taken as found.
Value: 90 V
